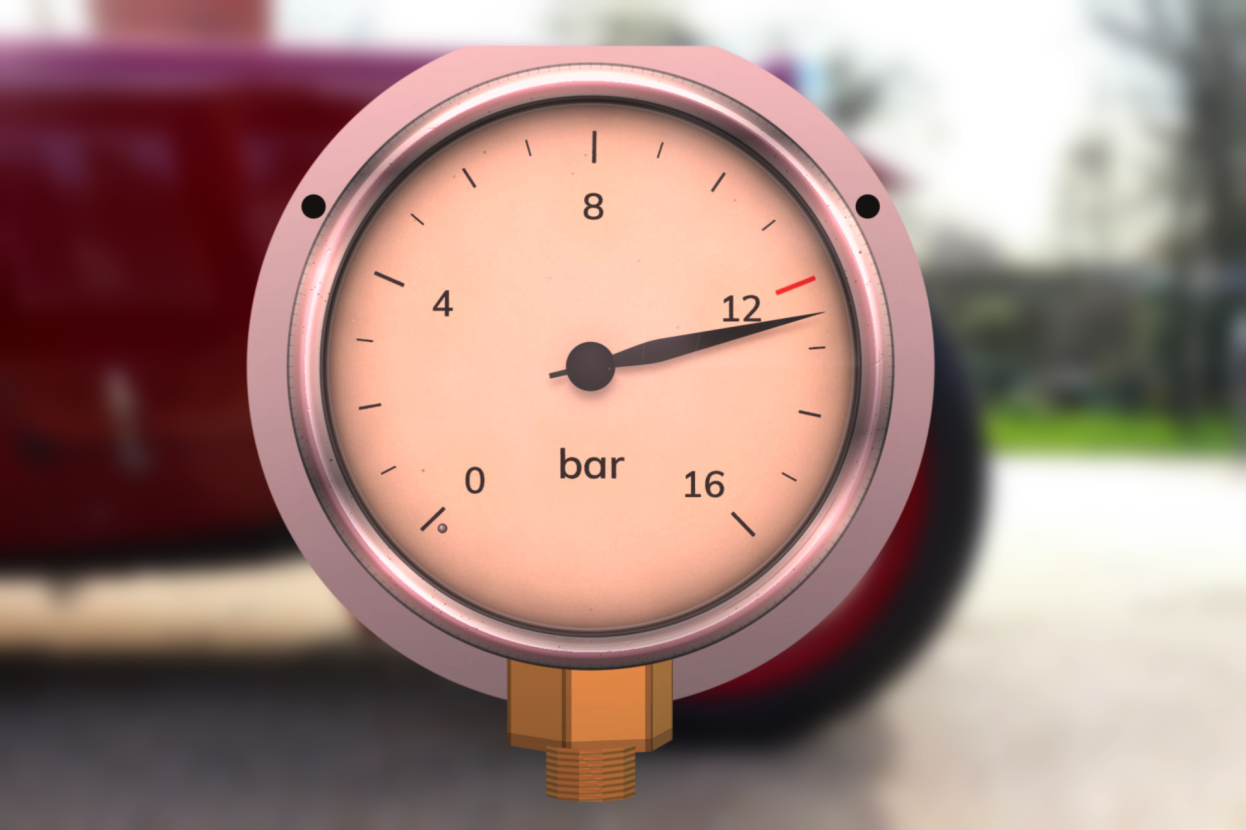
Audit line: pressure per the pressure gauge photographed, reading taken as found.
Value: 12.5 bar
